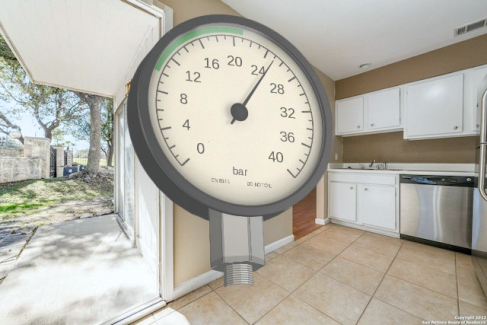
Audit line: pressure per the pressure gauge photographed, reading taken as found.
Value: 25 bar
